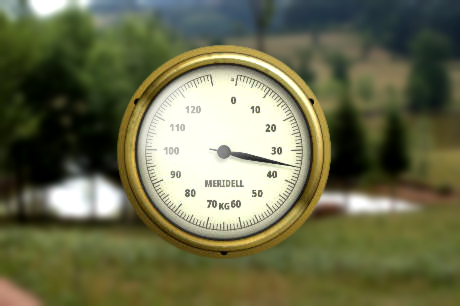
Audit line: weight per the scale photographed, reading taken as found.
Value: 35 kg
